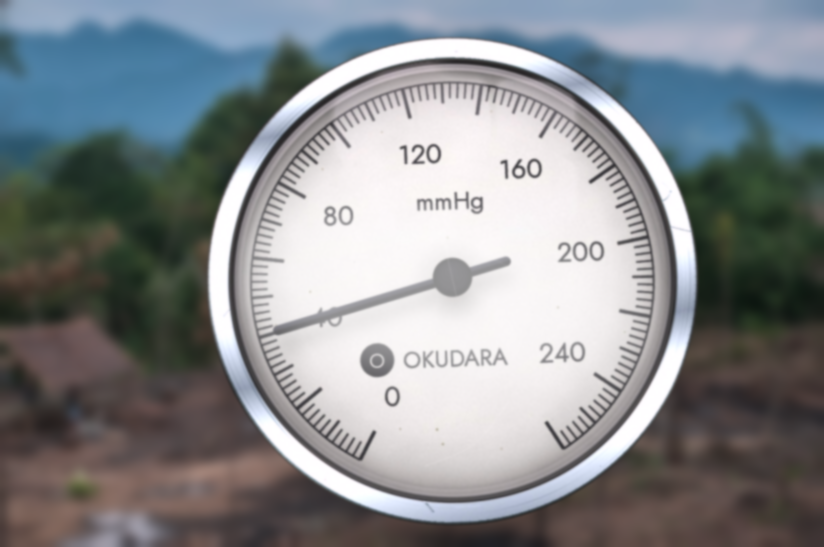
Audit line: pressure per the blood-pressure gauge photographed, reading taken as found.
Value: 40 mmHg
